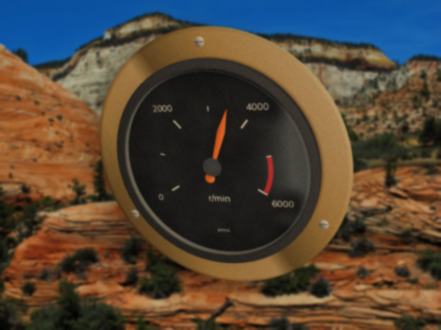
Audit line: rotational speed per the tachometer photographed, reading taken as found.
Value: 3500 rpm
